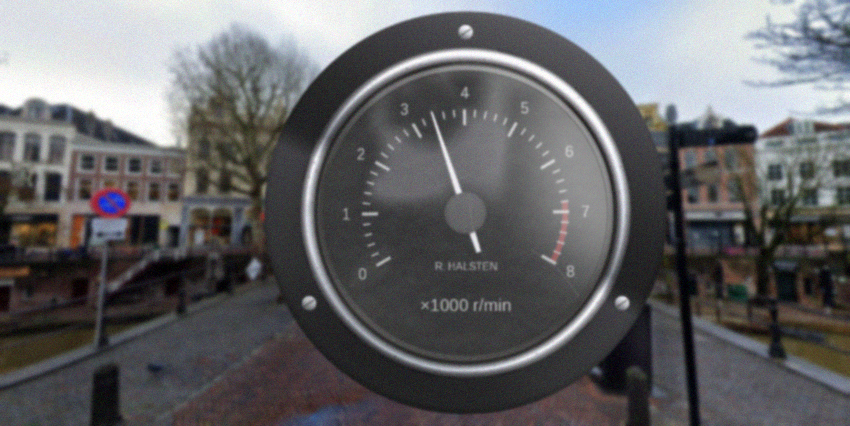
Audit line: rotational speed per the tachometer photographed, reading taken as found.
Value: 3400 rpm
